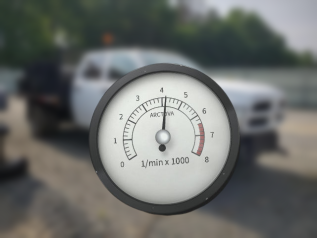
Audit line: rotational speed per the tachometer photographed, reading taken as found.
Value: 4200 rpm
